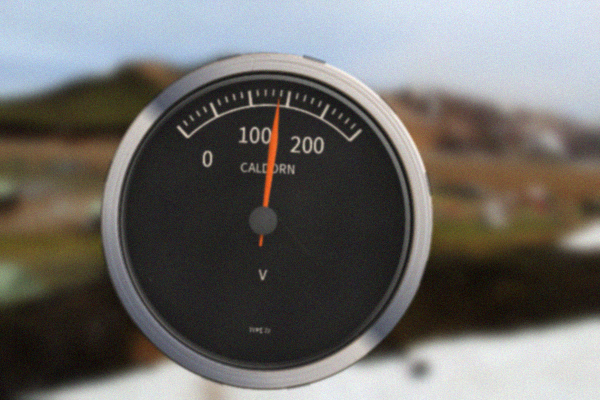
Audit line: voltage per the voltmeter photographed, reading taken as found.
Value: 140 V
